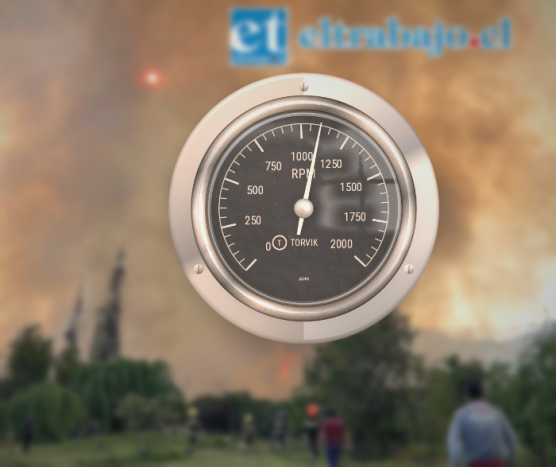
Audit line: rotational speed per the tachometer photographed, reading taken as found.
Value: 1100 rpm
